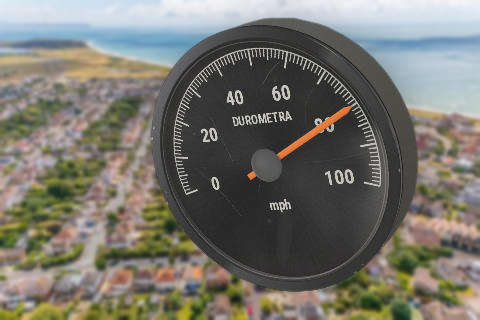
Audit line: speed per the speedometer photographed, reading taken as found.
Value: 80 mph
